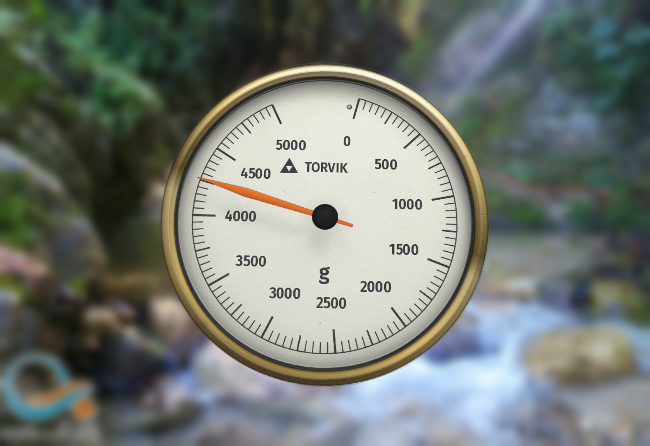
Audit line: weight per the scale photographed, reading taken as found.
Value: 4250 g
